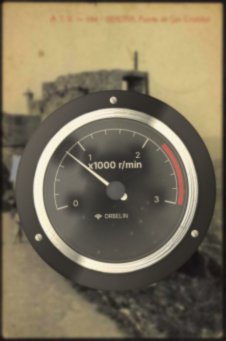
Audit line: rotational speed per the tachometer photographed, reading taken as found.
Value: 800 rpm
